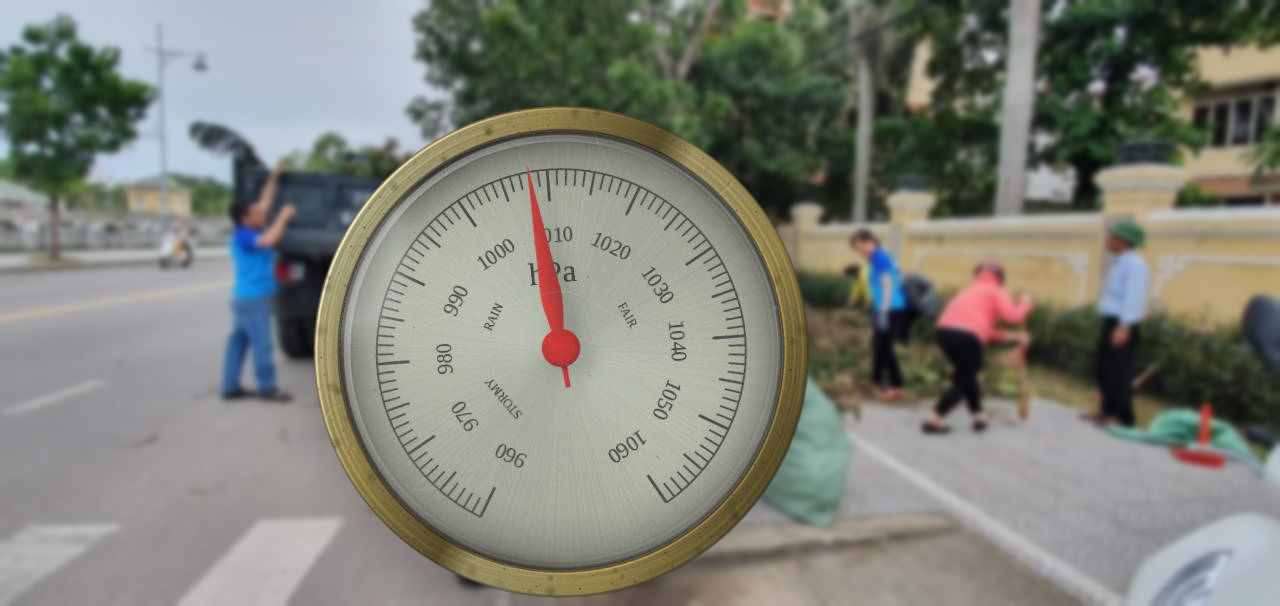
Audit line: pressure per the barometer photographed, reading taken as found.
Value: 1008 hPa
